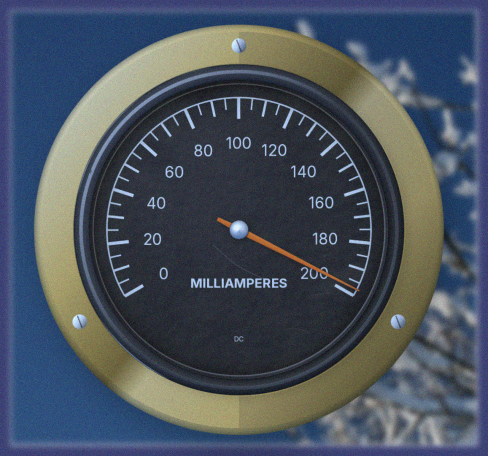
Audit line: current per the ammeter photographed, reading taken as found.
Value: 197.5 mA
